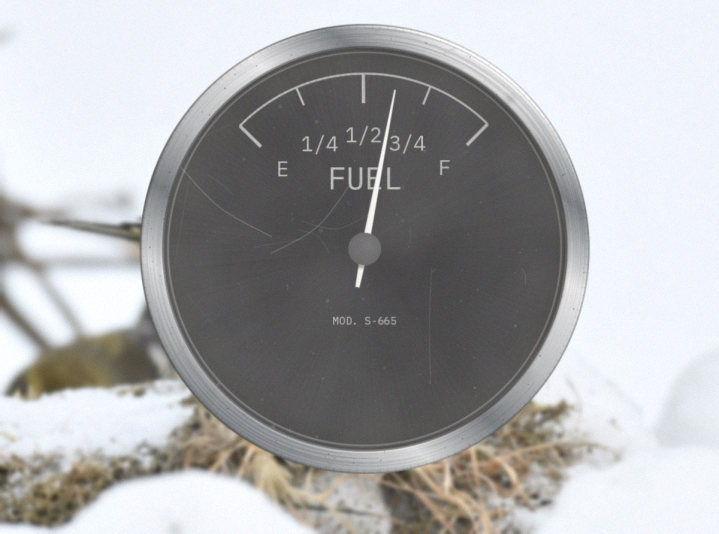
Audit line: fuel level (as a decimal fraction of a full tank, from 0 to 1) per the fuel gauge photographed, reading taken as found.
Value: 0.625
